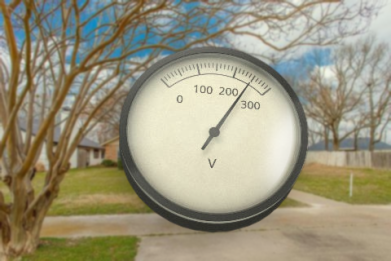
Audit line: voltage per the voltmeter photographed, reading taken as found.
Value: 250 V
